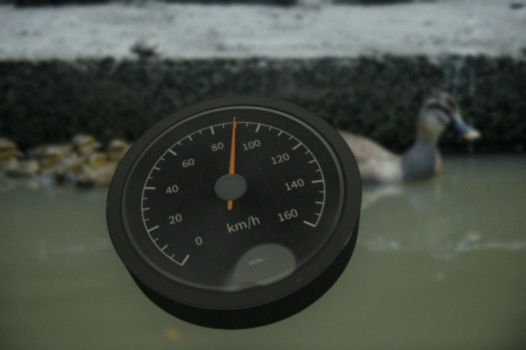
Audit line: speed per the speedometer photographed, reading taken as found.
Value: 90 km/h
